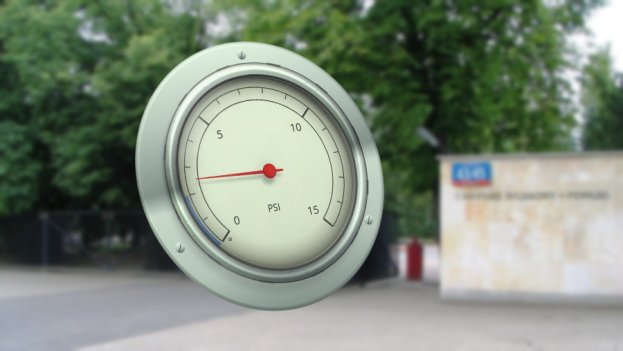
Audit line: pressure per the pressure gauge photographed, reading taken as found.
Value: 2.5 psi
